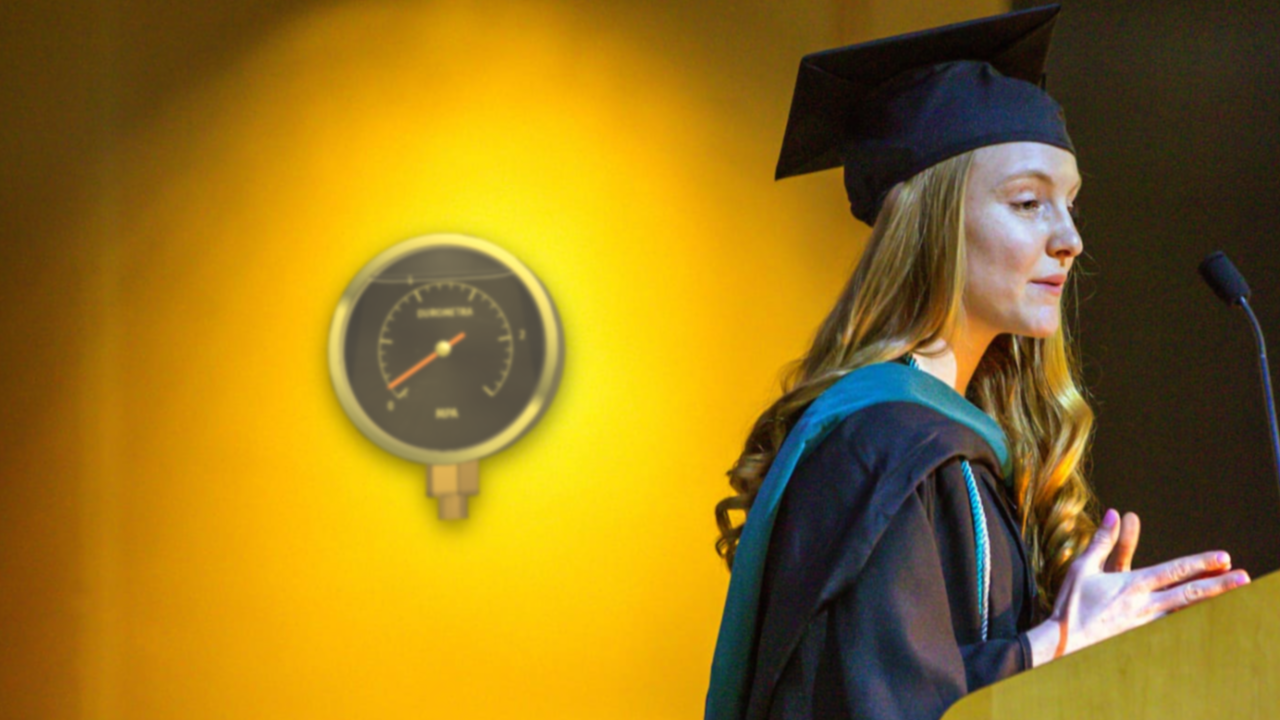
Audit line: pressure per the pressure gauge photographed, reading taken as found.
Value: 0.1 MPa
